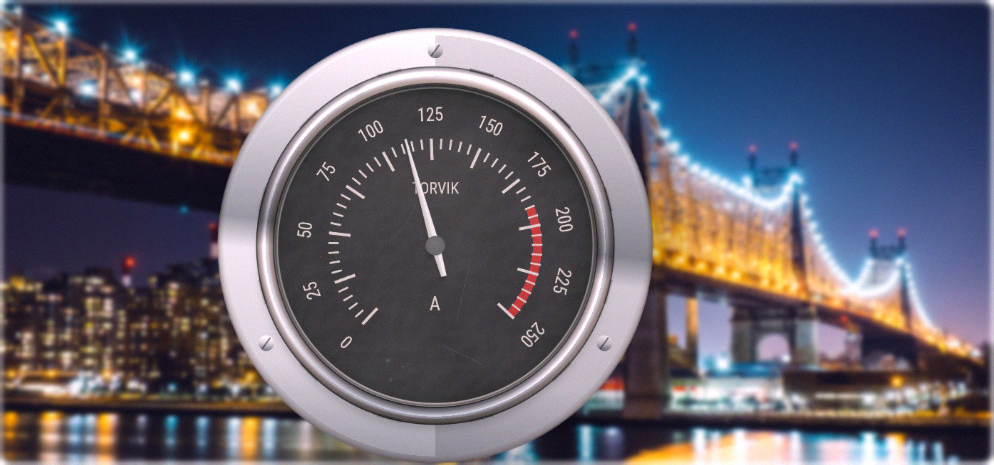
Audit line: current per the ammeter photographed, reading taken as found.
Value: 112.5 A
